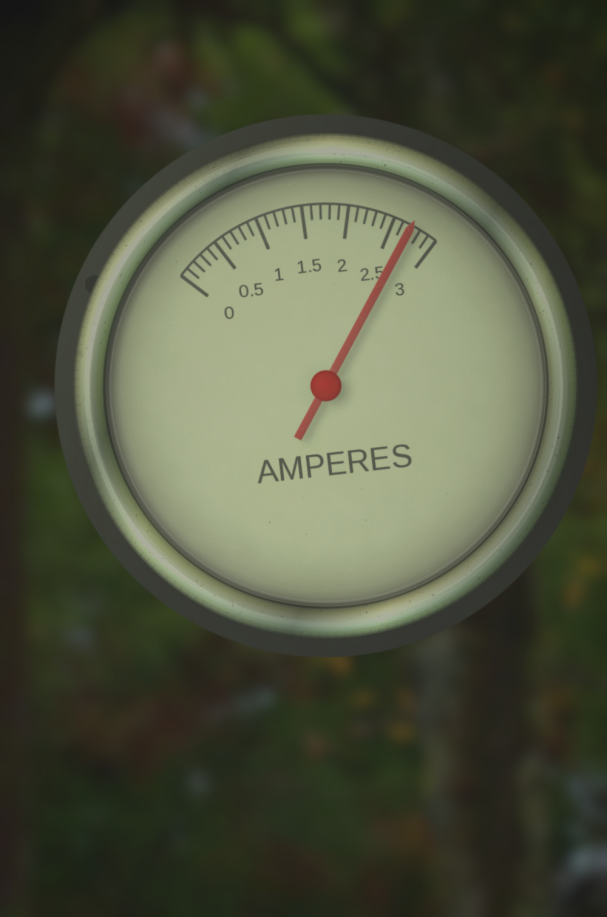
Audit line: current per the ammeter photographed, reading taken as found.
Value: 2.7 A
